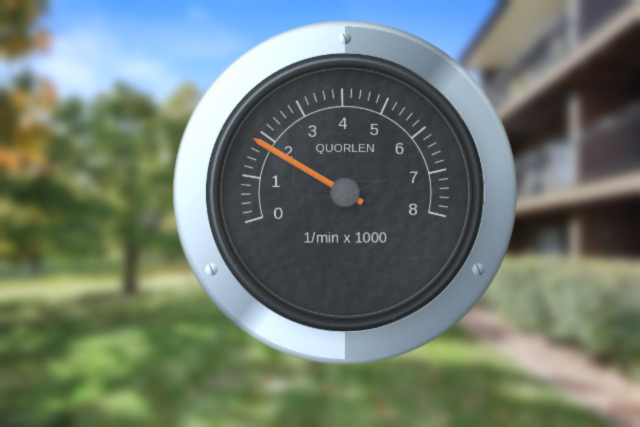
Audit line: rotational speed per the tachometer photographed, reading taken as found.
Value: 1800 rpm
